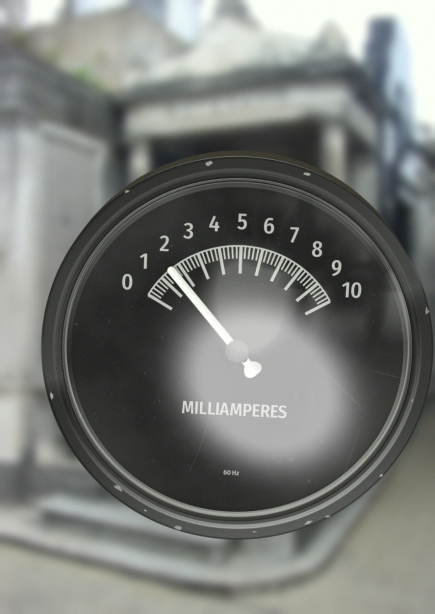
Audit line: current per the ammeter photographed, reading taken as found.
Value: 1.6 mA
